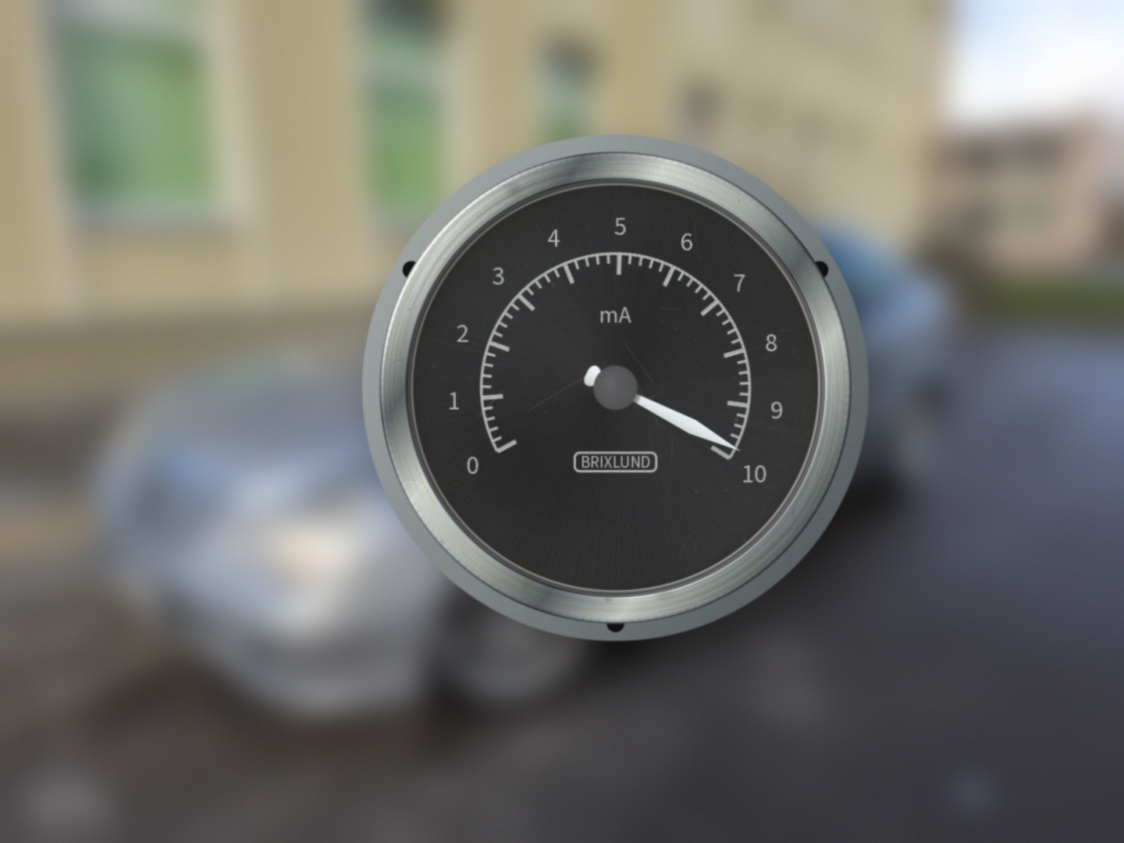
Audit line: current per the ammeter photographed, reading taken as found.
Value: 9.8 mA
